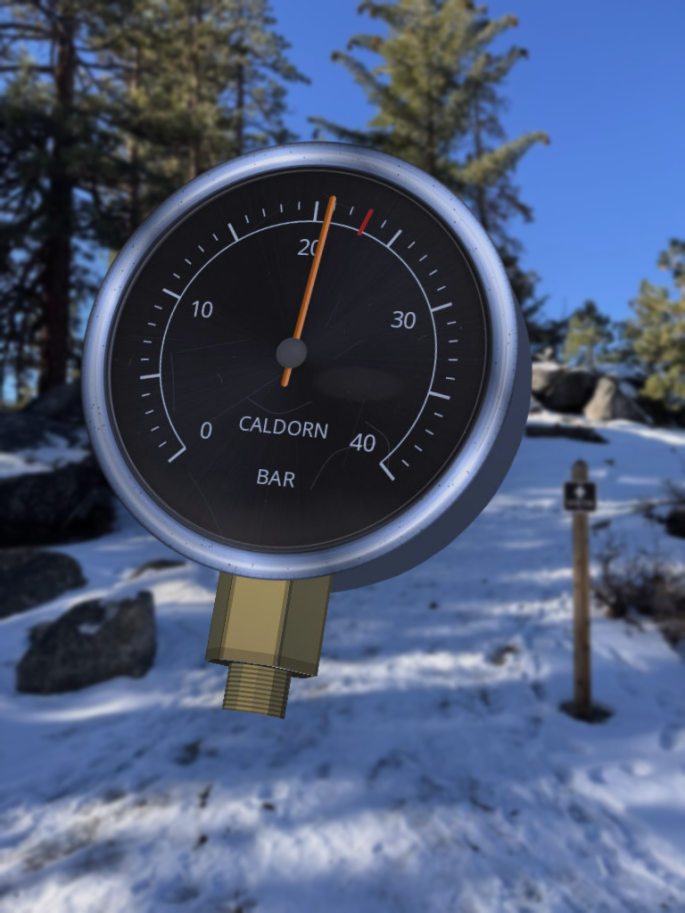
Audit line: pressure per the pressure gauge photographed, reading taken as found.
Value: 21 bar
